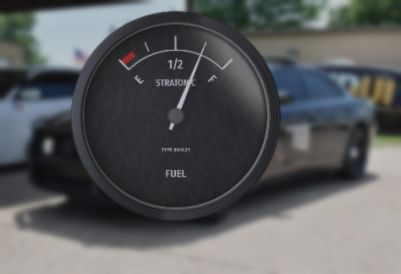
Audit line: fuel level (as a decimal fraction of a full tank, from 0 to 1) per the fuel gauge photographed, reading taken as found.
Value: 0.75
